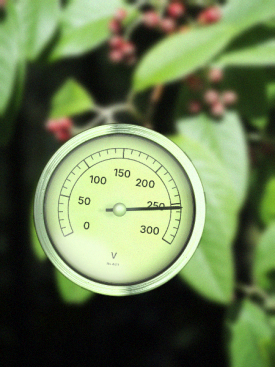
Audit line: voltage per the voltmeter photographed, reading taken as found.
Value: 255 V
